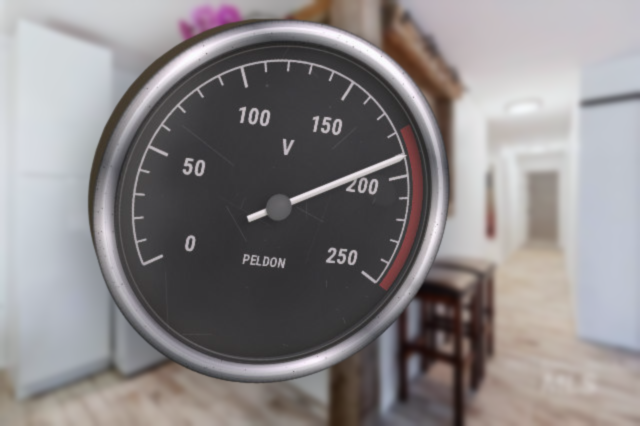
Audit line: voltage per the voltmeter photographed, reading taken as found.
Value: 190 V
